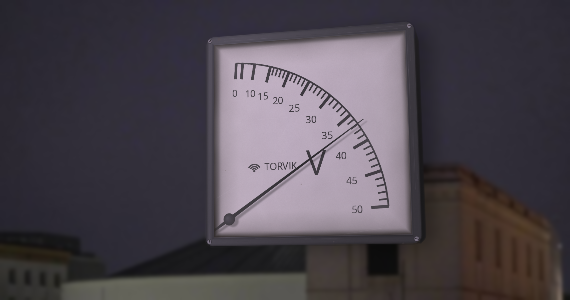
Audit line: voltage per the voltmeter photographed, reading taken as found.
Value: 37 V
